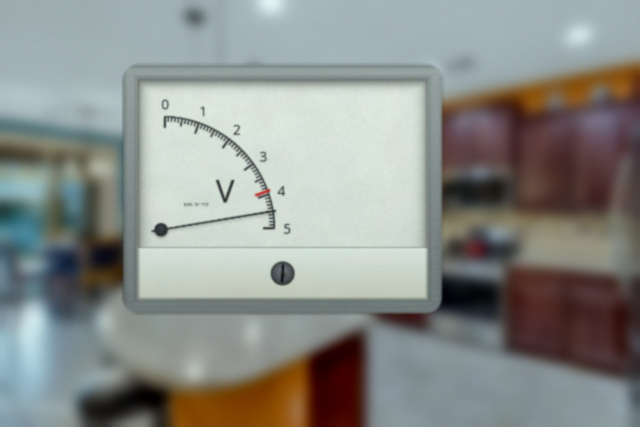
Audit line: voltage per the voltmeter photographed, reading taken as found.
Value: 4.5 V
